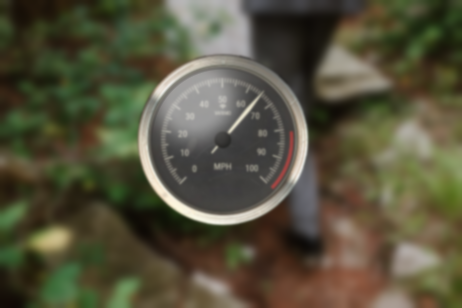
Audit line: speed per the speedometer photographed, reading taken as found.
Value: 65 mph
